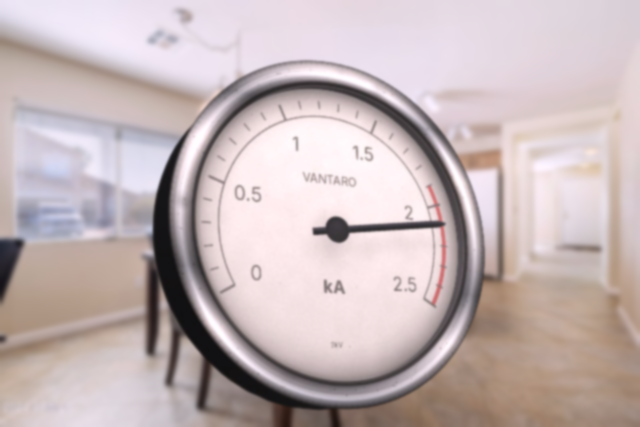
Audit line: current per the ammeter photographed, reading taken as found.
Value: 2.1 kA
